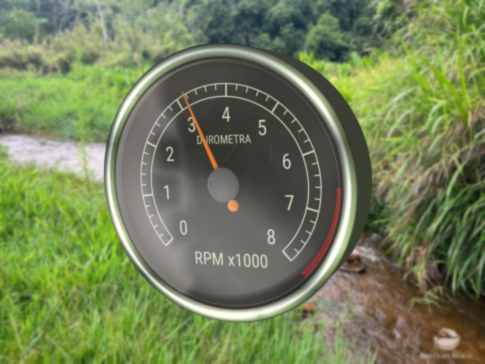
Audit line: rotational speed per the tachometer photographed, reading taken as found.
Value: 3200 rpm
